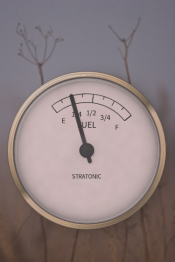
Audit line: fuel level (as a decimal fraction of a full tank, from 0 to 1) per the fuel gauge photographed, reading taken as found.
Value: 0.25
